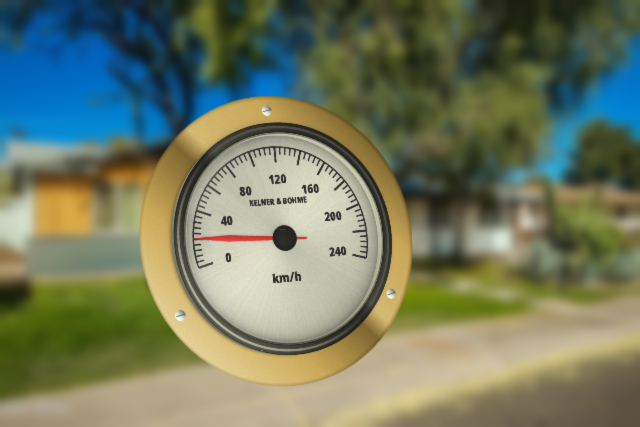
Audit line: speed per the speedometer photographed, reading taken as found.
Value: 20 km/h
